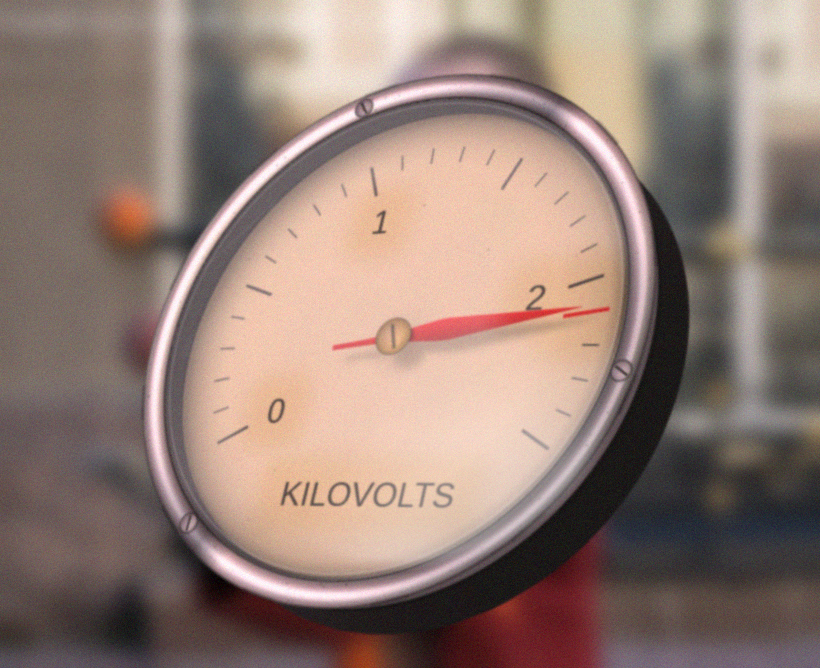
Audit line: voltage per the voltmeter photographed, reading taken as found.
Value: 2.1 kV
